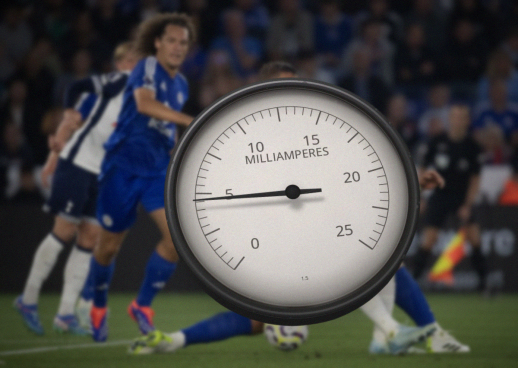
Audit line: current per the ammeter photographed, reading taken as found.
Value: 4.5 mA
